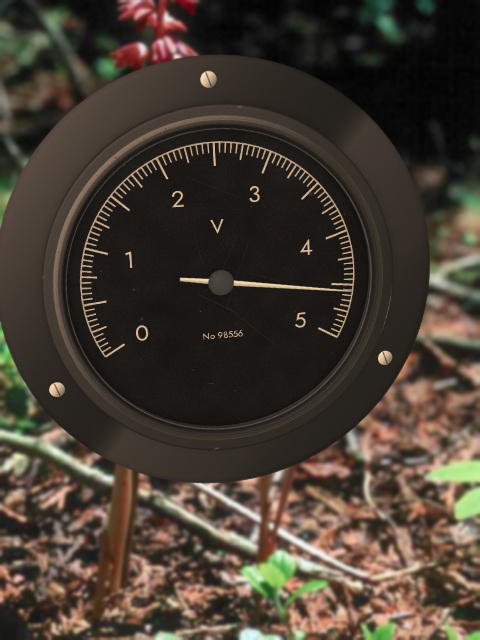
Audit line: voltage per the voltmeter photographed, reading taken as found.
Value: 4.55 V
